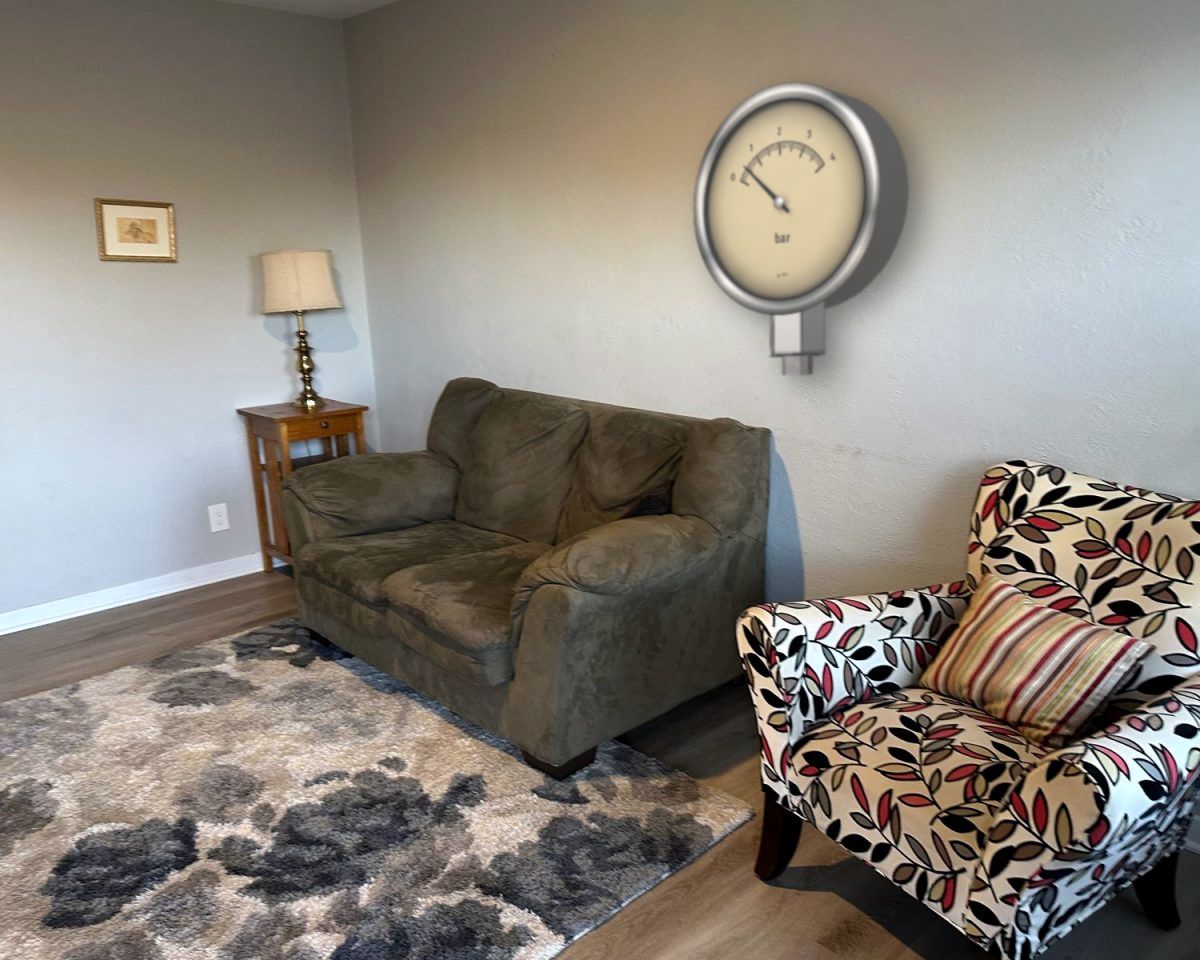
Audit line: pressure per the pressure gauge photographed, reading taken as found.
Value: 0.5 bar
